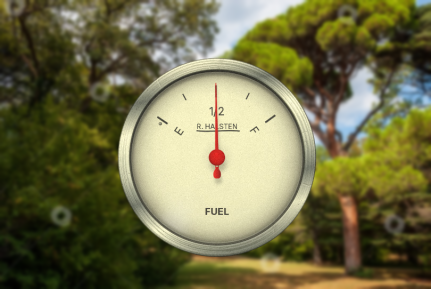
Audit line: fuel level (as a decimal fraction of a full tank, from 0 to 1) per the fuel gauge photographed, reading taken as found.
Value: 0.5
